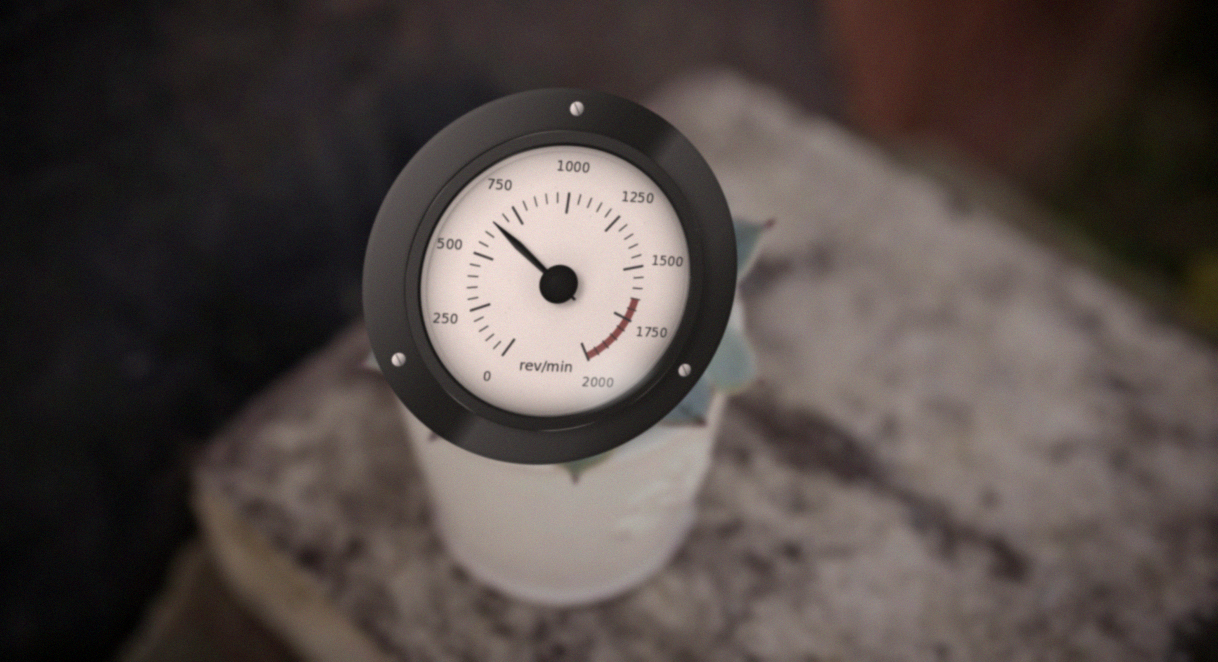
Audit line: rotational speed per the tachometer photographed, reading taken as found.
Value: 650 rpm
